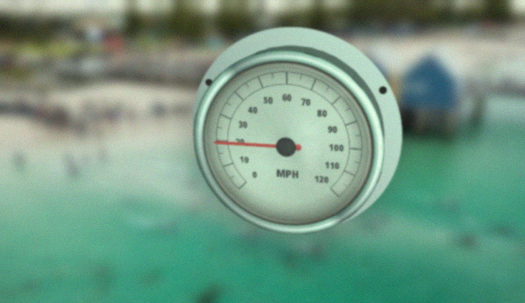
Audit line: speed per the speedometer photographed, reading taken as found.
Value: 20 mph
